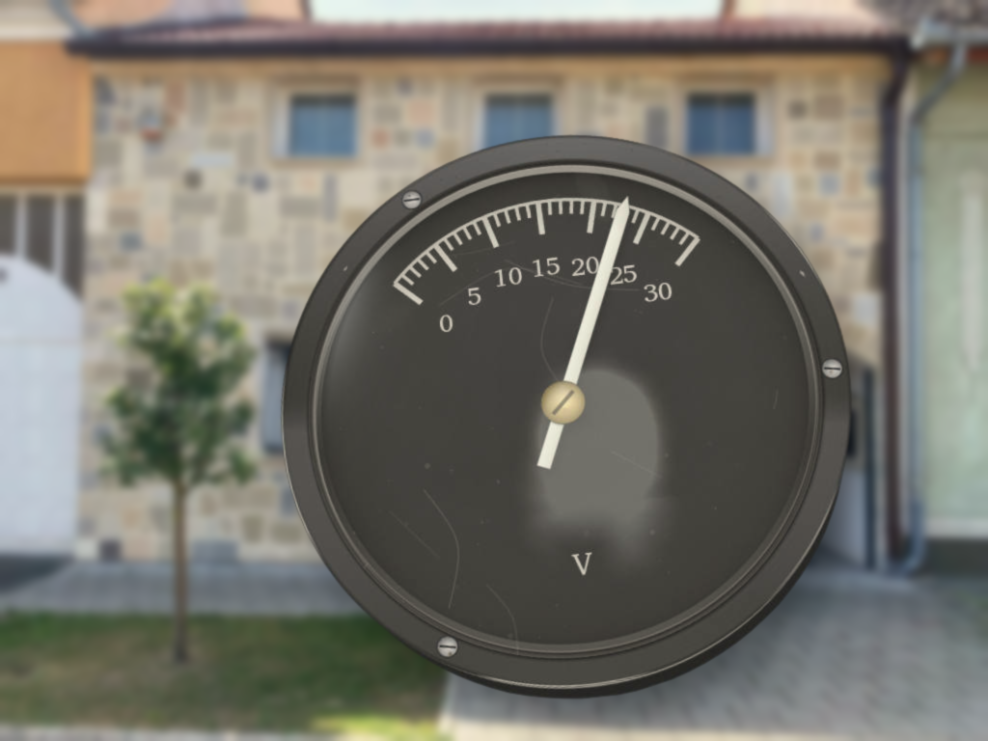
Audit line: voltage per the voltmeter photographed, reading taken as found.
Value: 23 V
